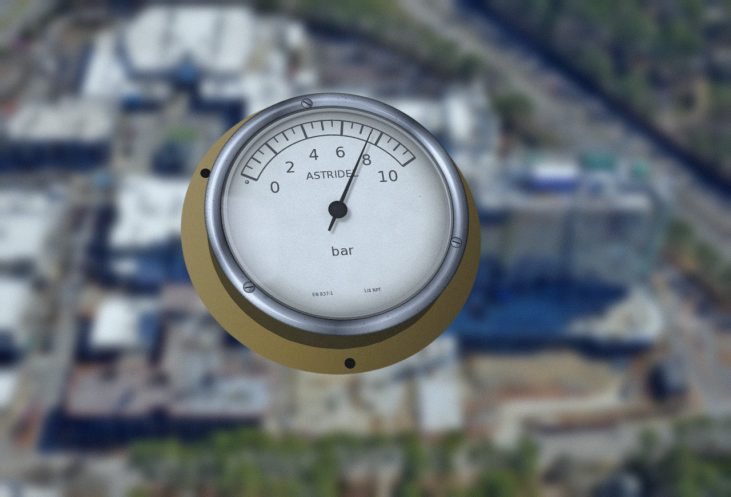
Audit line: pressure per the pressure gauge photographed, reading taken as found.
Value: 7.5 bar
